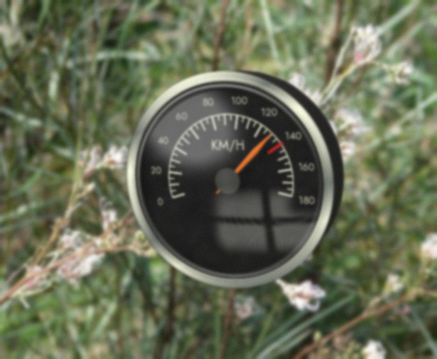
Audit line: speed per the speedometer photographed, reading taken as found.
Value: 130 km/h
